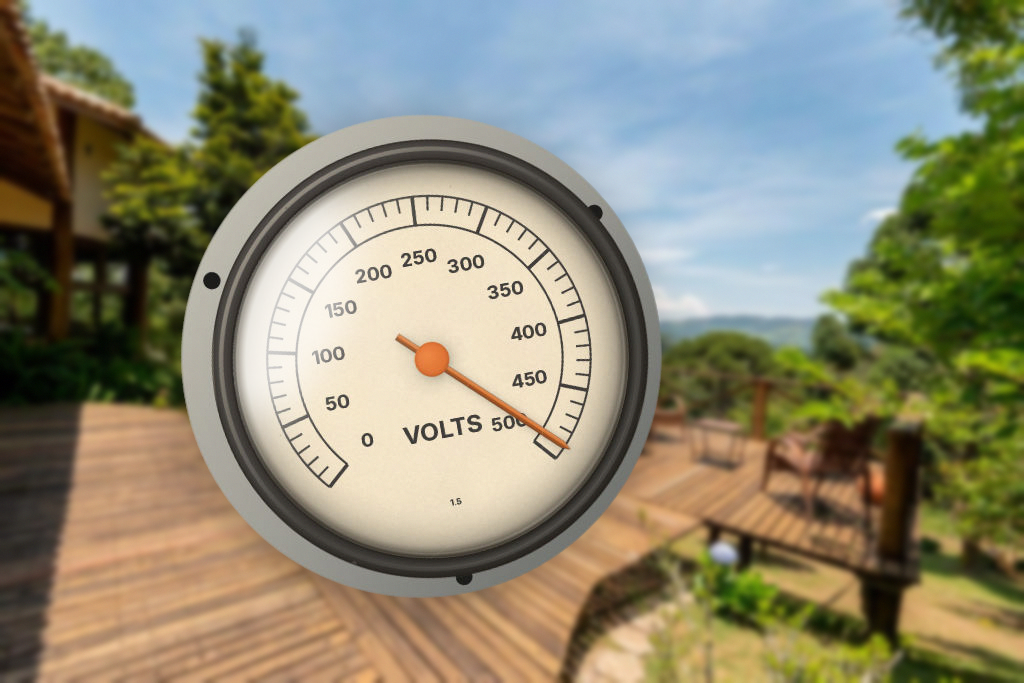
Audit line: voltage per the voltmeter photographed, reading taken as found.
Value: 490 V
